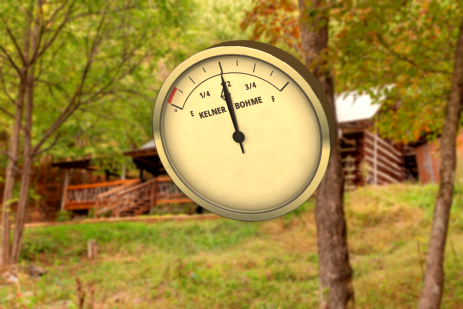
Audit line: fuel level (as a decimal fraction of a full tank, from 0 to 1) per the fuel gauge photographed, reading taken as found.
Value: 0.5
